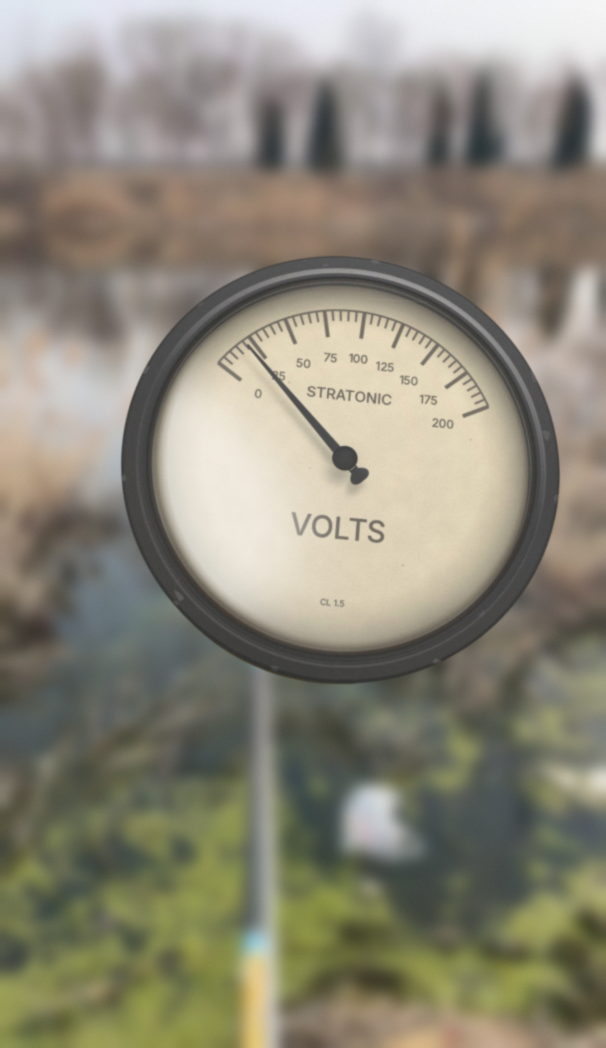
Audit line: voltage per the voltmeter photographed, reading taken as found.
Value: 20 V
